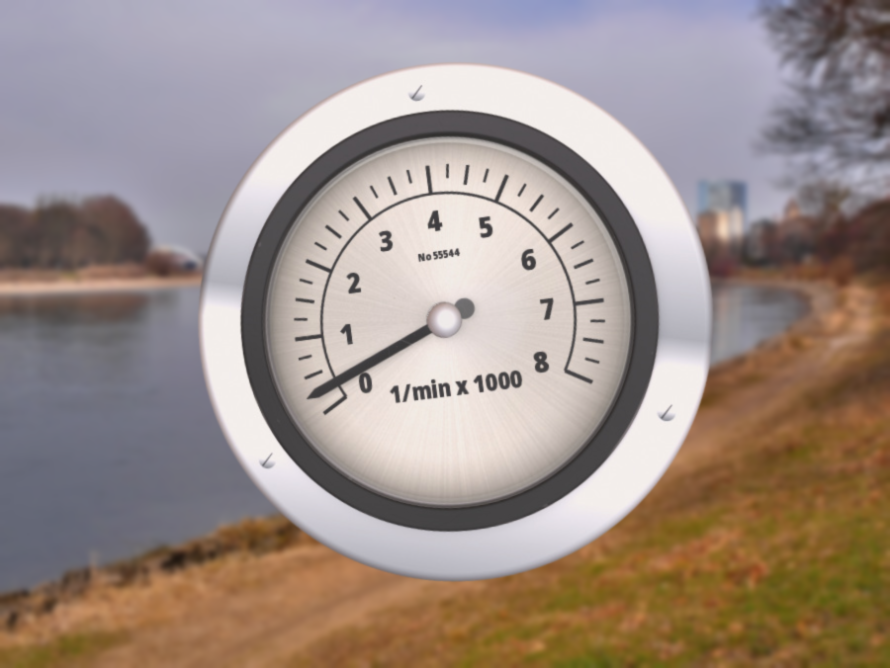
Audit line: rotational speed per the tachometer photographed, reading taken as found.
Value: 250 rpm
